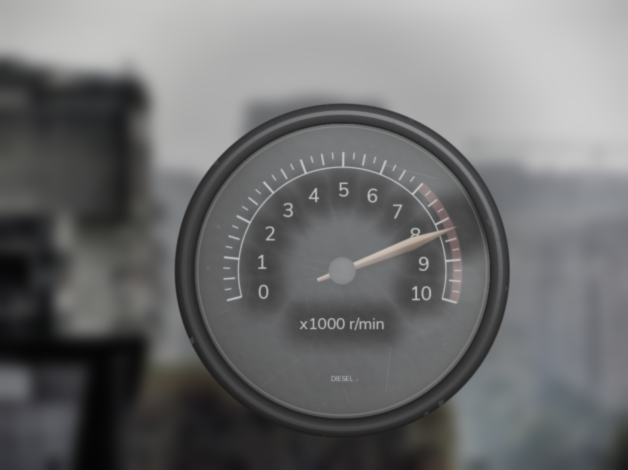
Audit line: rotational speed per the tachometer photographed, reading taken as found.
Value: 8250 rpm
